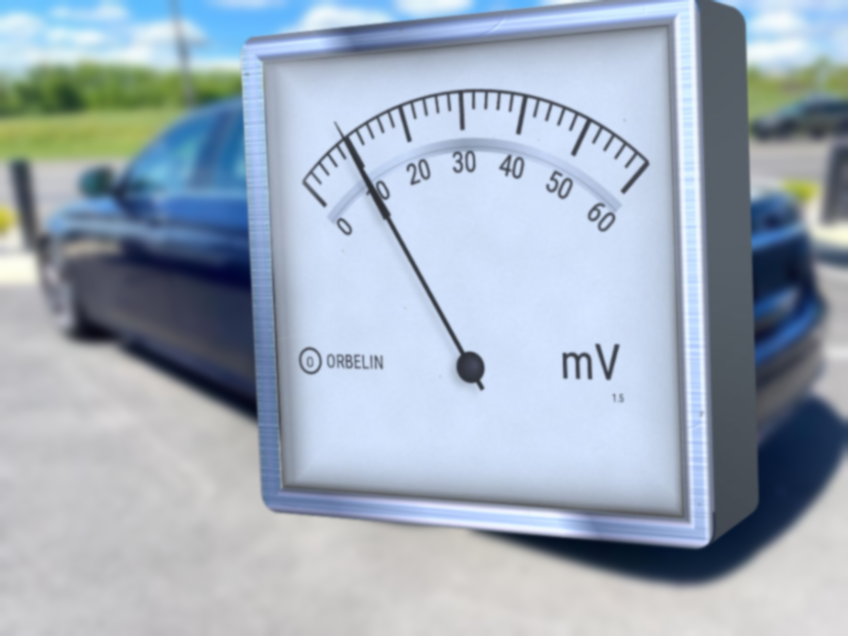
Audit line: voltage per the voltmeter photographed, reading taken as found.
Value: 10 mV
